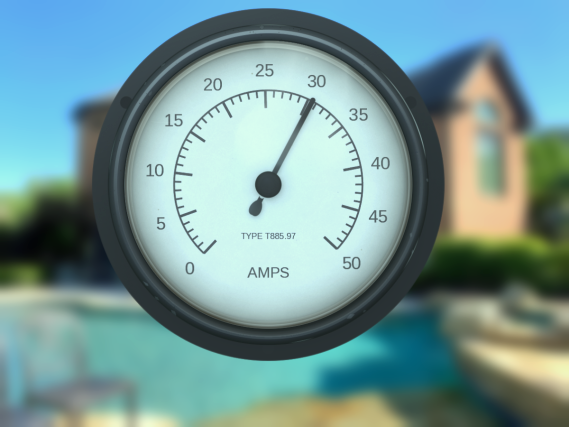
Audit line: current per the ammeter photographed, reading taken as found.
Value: 30.5 A
